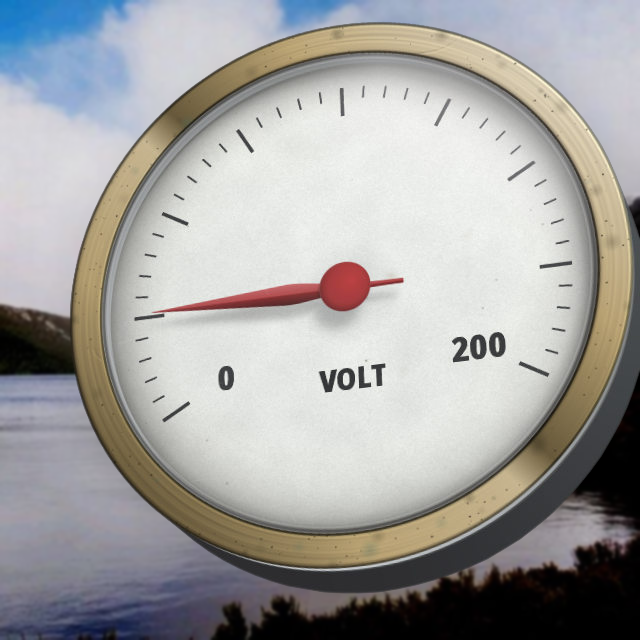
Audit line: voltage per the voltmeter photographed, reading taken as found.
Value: 25 V
